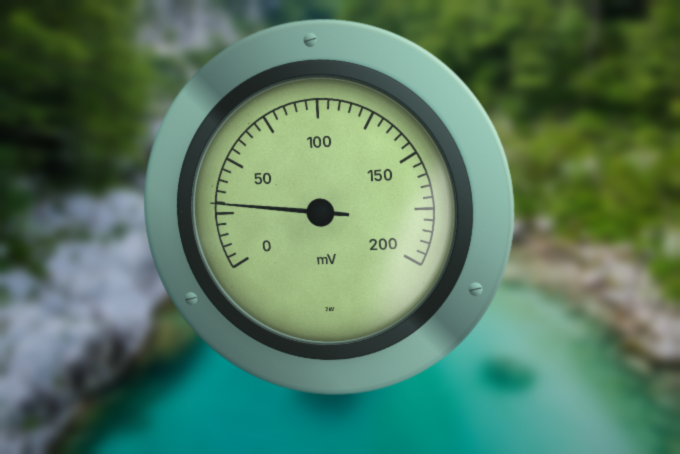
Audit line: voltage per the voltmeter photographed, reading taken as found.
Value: 30 mV
